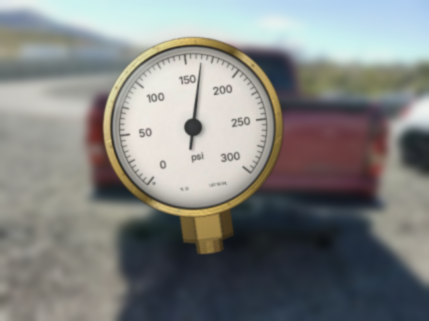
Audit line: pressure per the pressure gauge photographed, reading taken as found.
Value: 165 psi
